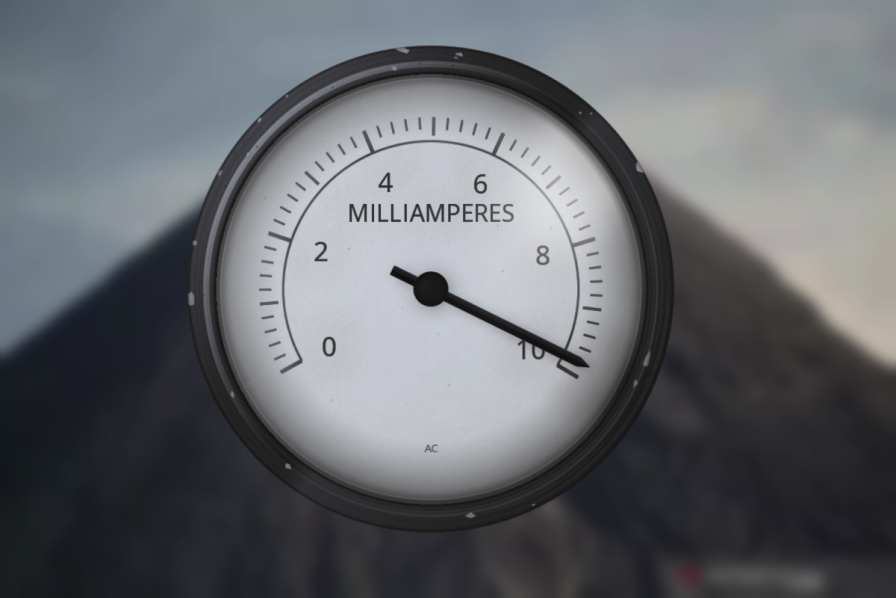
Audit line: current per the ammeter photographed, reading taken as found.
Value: 9.8 mA
